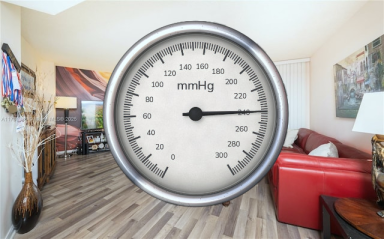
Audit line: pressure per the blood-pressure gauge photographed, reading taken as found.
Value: 240 mmHg
